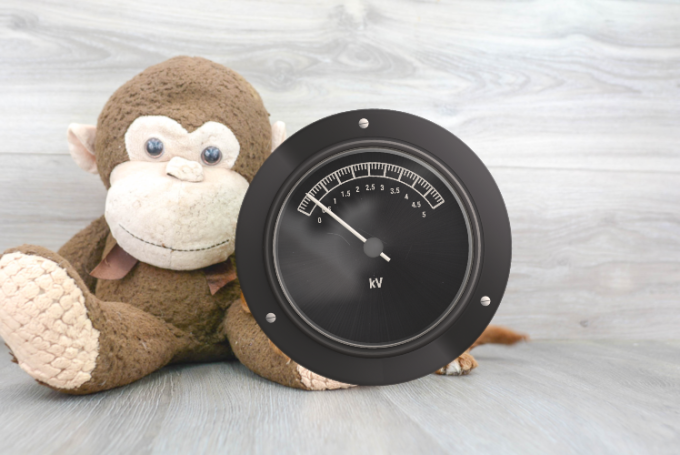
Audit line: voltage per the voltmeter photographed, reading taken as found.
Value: 0.5 kV
